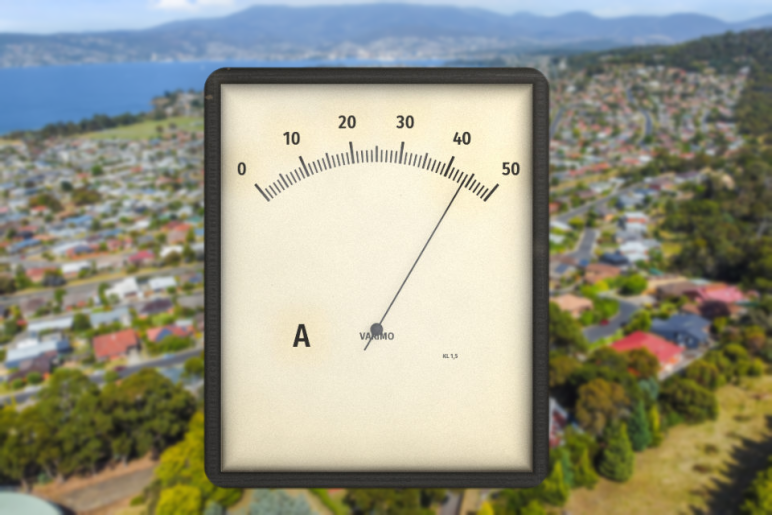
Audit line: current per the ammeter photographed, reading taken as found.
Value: 44 A
